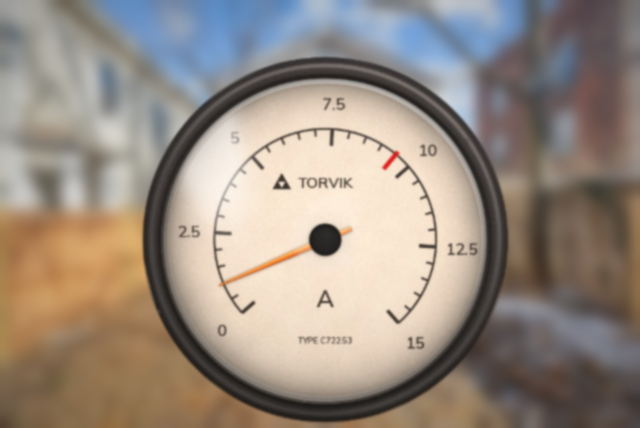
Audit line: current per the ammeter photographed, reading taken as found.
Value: 1 A
